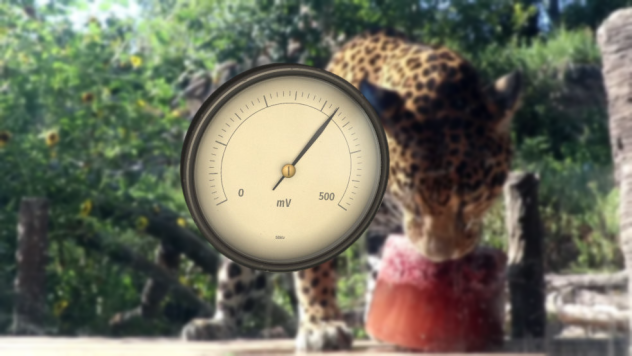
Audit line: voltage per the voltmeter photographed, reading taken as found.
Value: 320 mV
